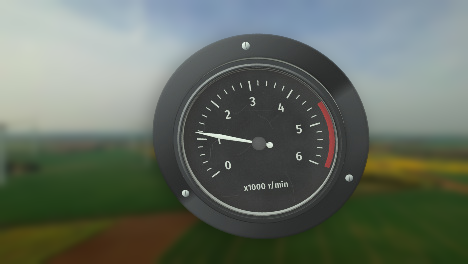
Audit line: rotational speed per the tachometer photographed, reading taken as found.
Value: 1200 rpm
